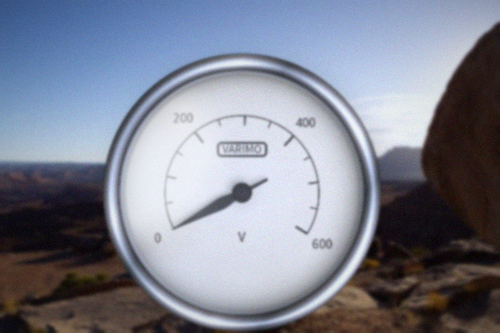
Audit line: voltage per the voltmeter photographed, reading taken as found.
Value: 0 V
